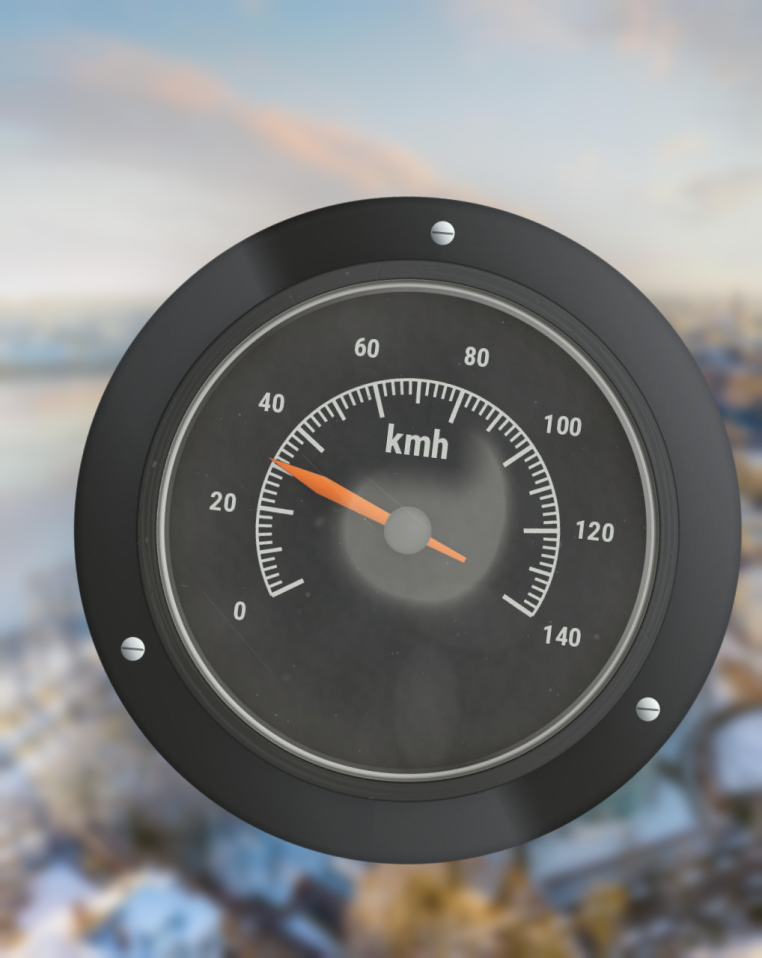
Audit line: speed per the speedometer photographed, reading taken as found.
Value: 31 km/h
